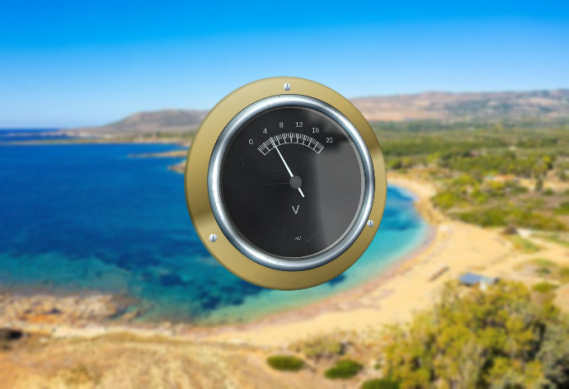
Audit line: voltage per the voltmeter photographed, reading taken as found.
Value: 4 V
